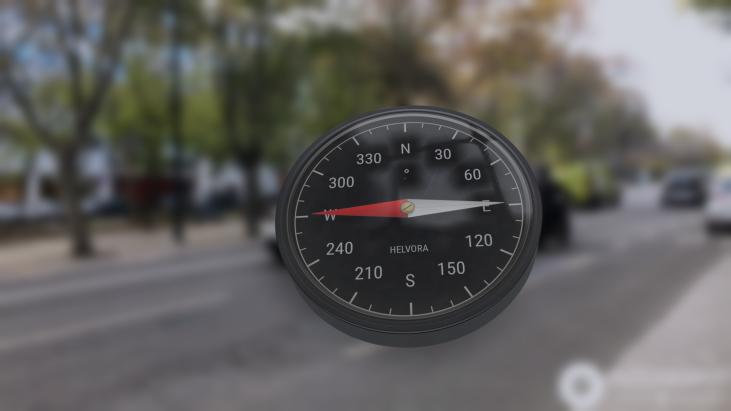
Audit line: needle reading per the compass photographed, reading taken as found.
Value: 270 °
